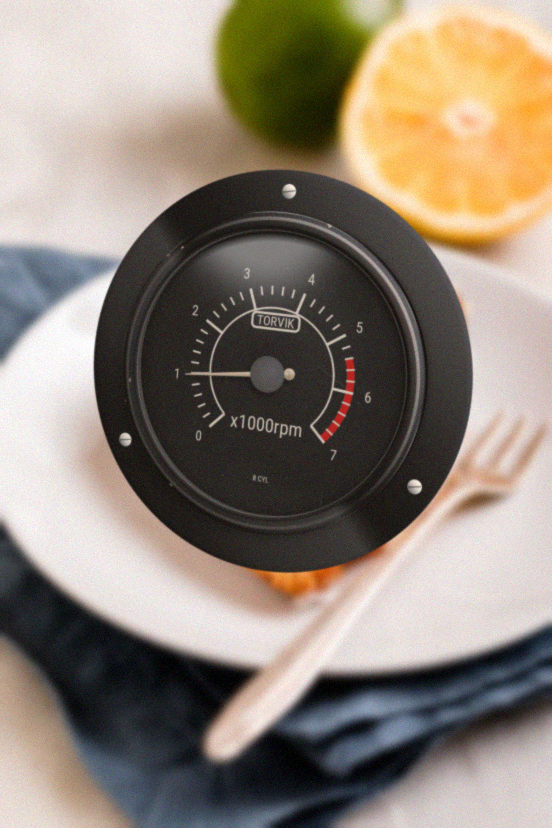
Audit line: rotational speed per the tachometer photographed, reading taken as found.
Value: 1000 rpm
